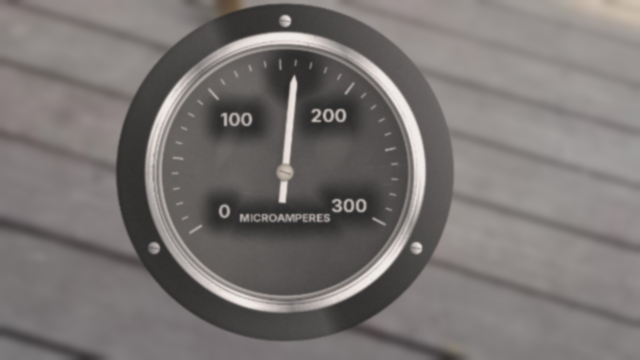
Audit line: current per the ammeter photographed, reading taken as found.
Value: 160 µA
